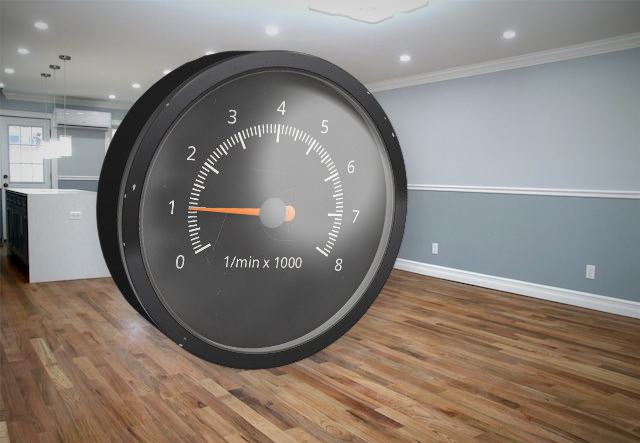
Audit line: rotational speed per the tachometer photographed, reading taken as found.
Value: 1000 rpm
